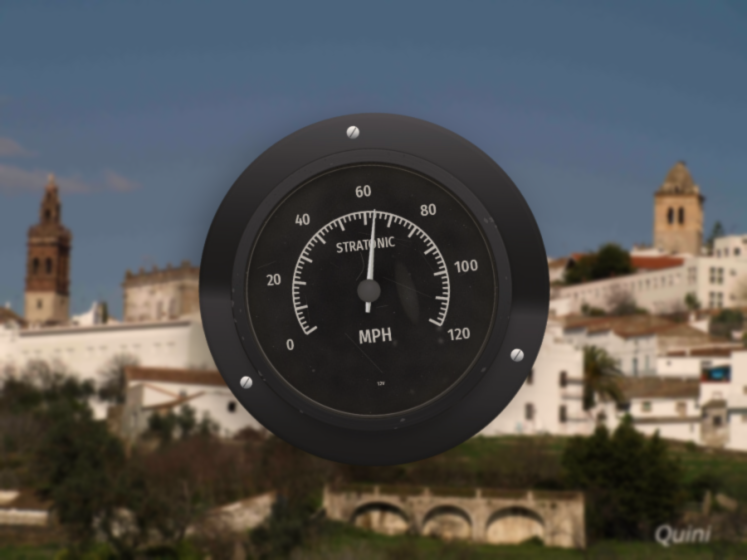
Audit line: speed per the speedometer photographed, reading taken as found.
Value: 64 mph
